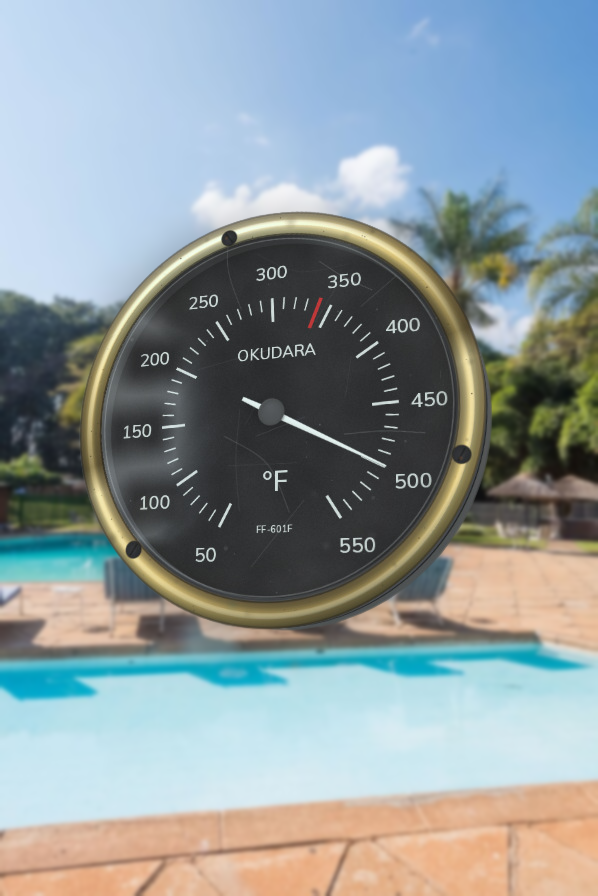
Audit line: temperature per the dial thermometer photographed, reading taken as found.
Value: 500 °F
